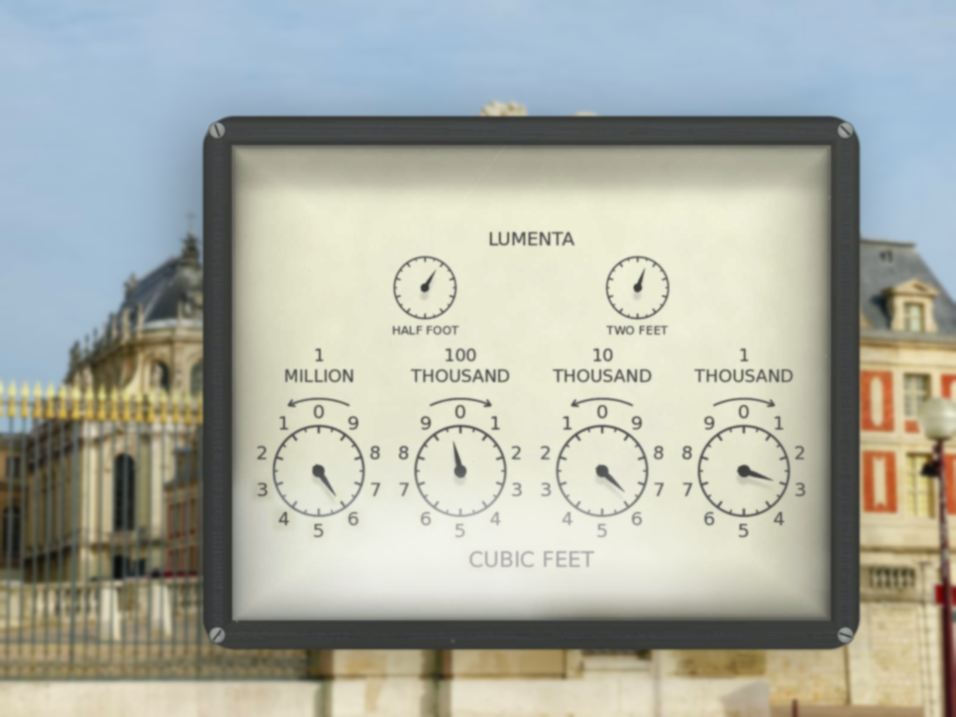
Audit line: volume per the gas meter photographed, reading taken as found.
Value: 596300 ft³
